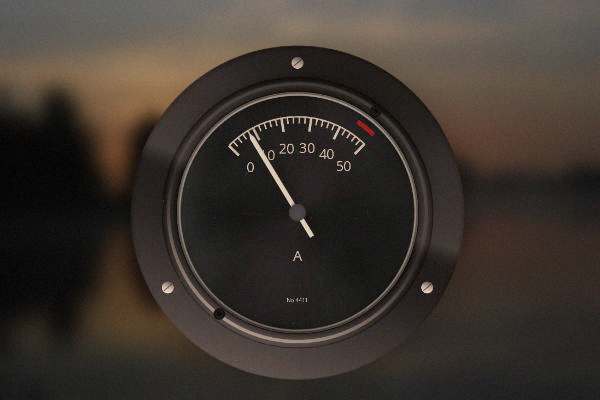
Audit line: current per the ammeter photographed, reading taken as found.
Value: 8 A
